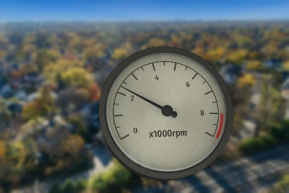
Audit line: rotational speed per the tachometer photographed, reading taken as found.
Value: 2250 rpm
